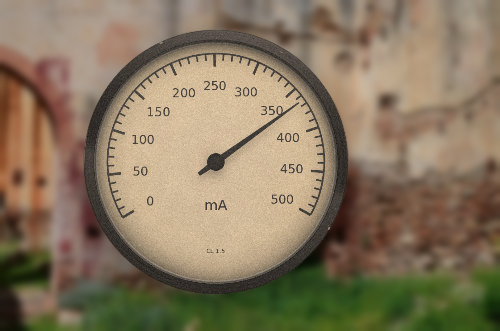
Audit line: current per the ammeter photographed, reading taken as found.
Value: 365 mA
